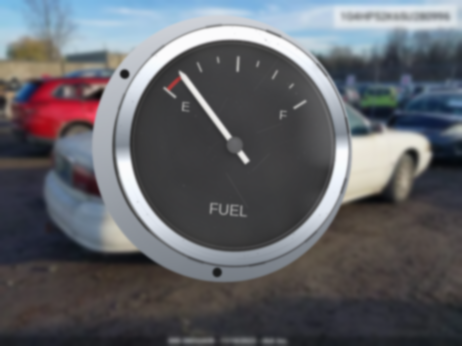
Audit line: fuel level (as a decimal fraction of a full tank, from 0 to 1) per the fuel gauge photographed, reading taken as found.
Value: 0.125
